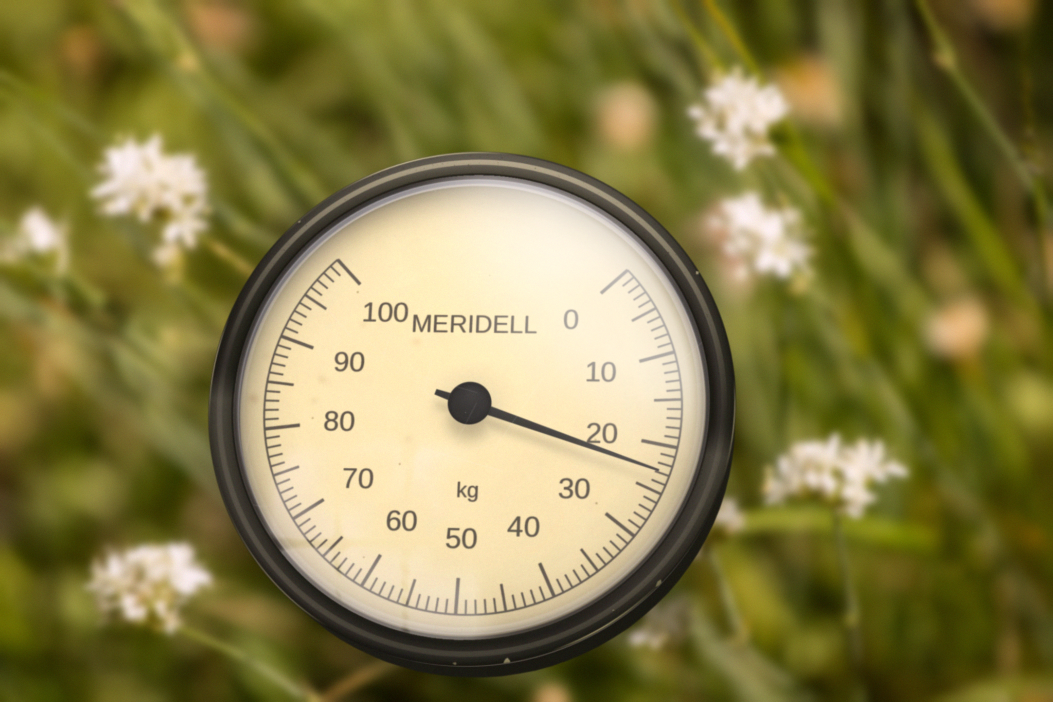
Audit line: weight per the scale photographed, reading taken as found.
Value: 23 kg
